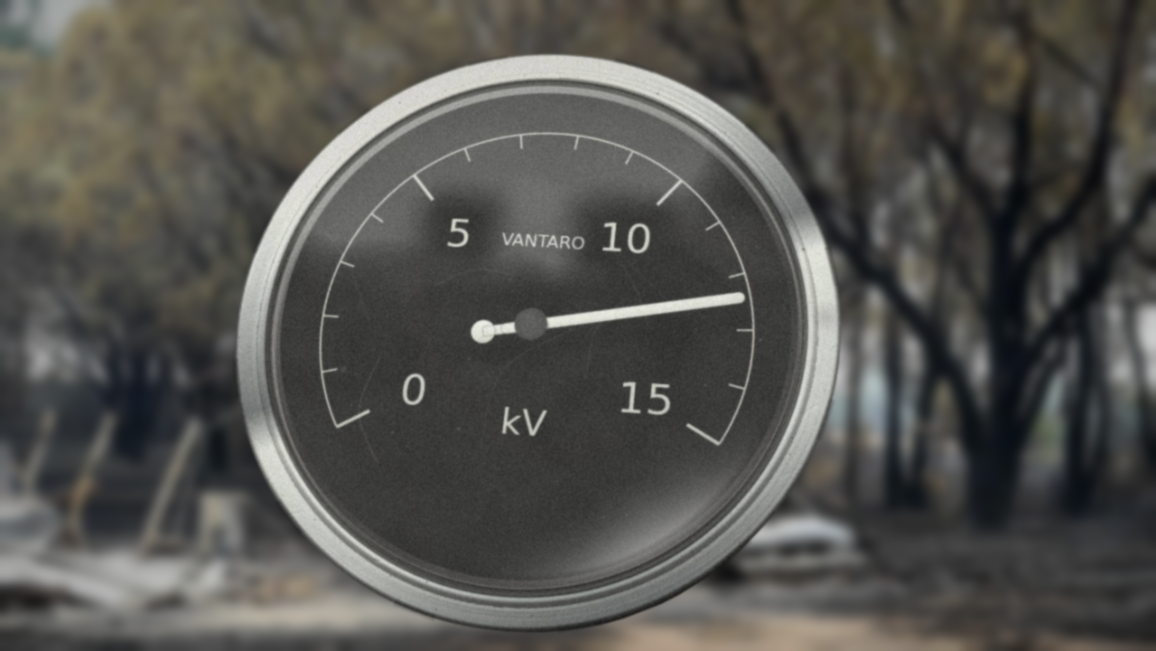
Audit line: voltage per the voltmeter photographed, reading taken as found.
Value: 12.5 kV
